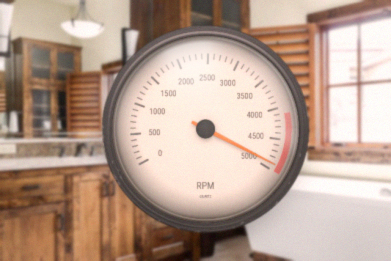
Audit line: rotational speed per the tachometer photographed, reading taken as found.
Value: 4900 rpm
